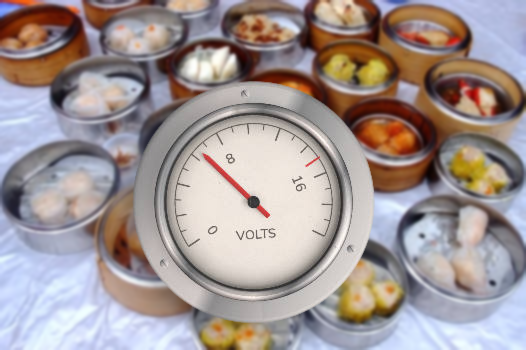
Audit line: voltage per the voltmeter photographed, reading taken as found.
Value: 6.5 V
